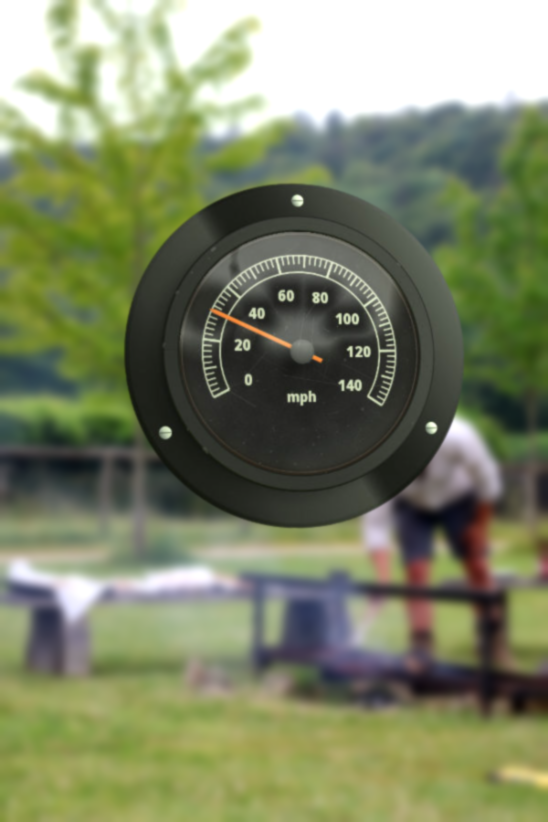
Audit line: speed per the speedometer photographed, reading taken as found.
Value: 30 mph
